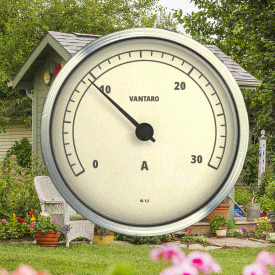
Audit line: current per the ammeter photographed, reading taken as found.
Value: 9.5 A
